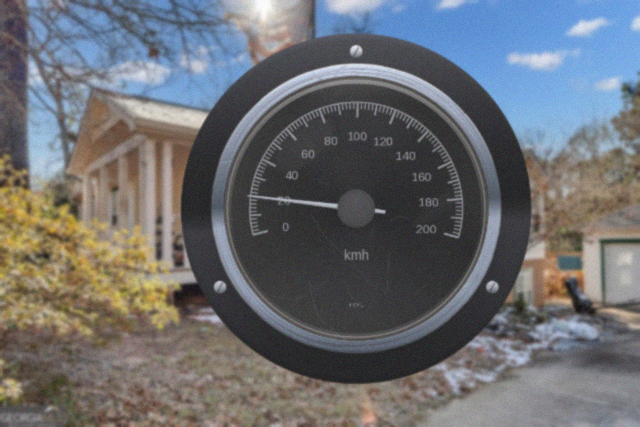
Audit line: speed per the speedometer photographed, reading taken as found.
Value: 20 km/h
